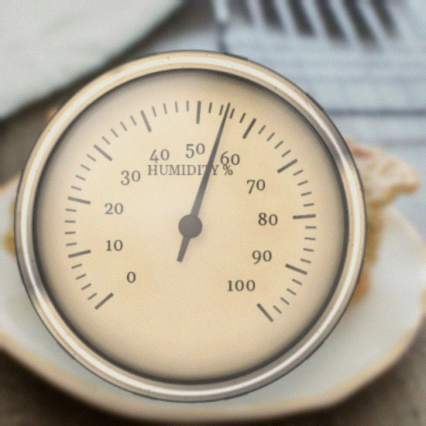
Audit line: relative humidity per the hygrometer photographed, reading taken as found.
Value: 55 %
